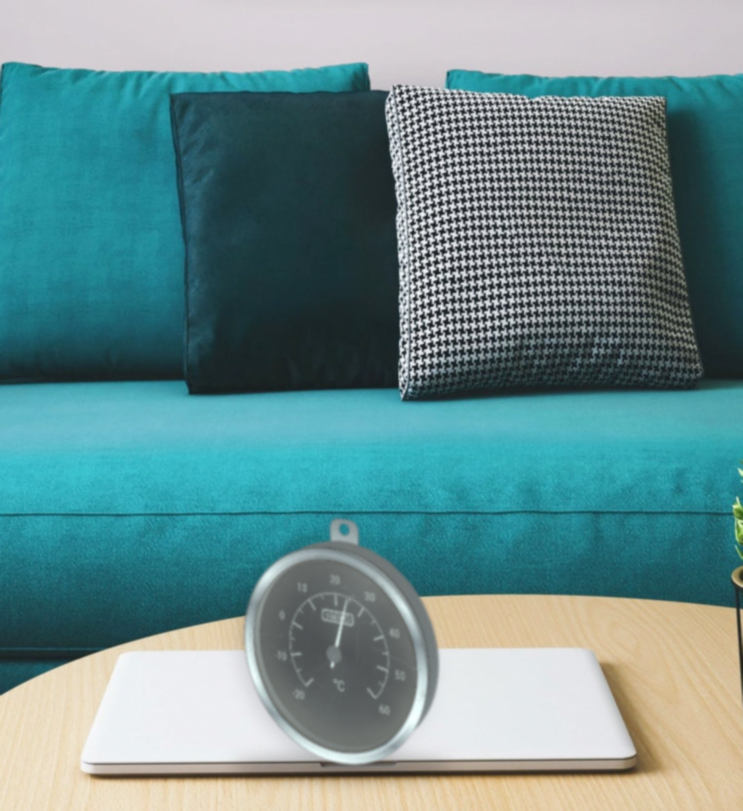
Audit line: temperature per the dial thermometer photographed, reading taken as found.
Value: 25 °C
